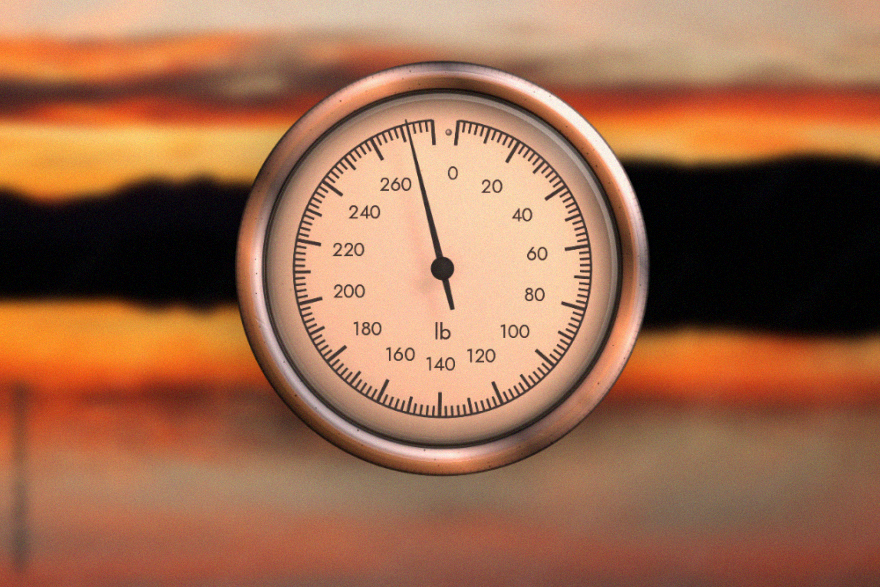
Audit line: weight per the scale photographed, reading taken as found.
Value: 272 lb
